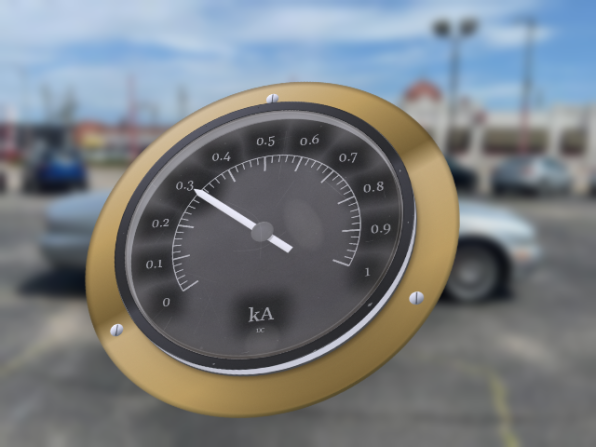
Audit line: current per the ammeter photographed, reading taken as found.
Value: 0.3 kA
